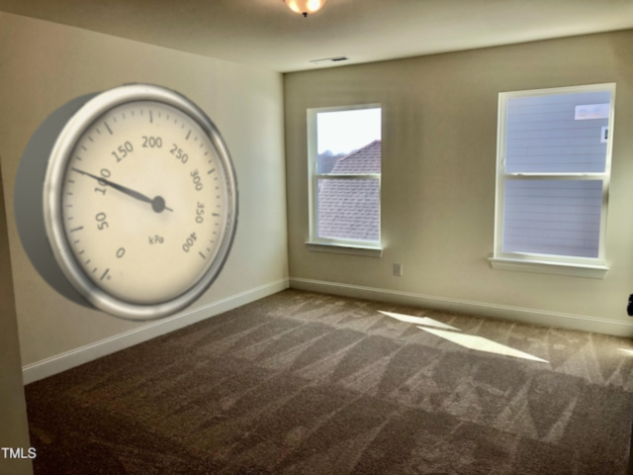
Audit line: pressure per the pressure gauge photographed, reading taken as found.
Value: 100 kPa
